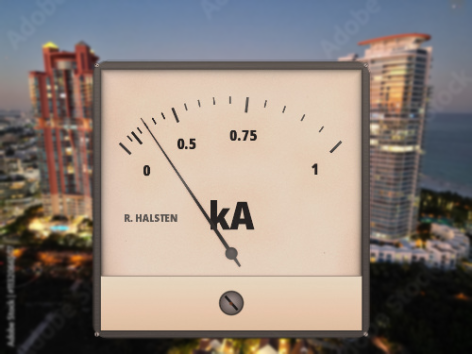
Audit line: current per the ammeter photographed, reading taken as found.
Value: 0.35 kA
